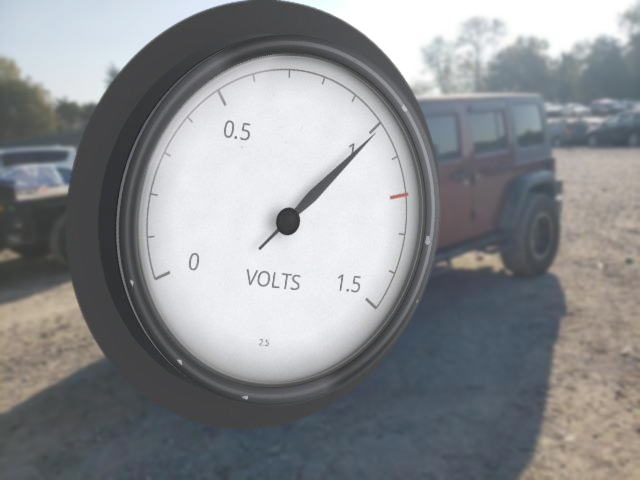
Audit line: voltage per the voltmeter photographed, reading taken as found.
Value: 1 V
